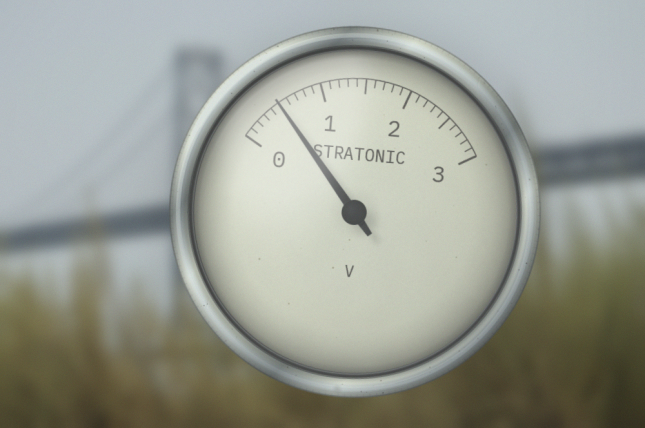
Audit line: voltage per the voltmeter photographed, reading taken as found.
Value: 0.5 V
